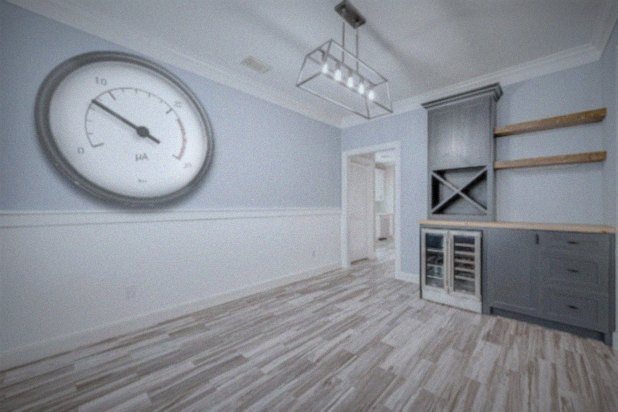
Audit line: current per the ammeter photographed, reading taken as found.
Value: 7 µA
